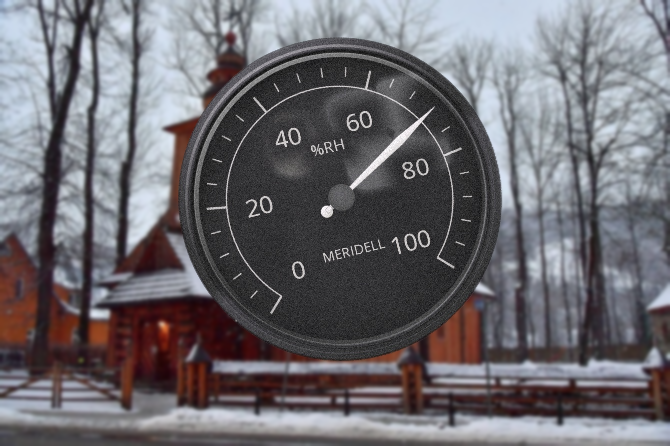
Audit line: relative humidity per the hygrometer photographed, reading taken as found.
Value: 72 %
